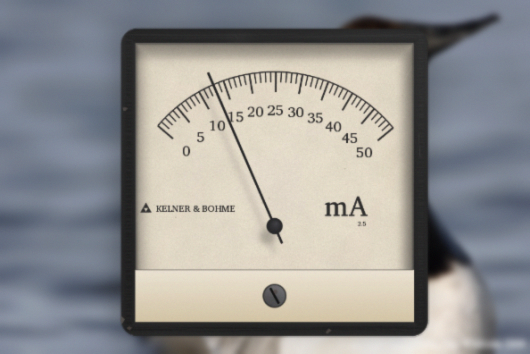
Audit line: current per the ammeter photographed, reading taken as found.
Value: 13 mA
